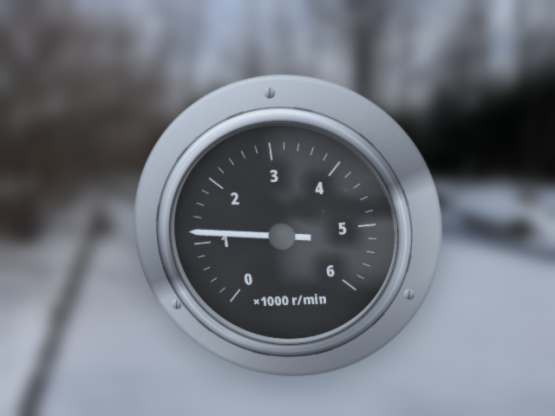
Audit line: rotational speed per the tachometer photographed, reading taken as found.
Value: 1200 rpm
